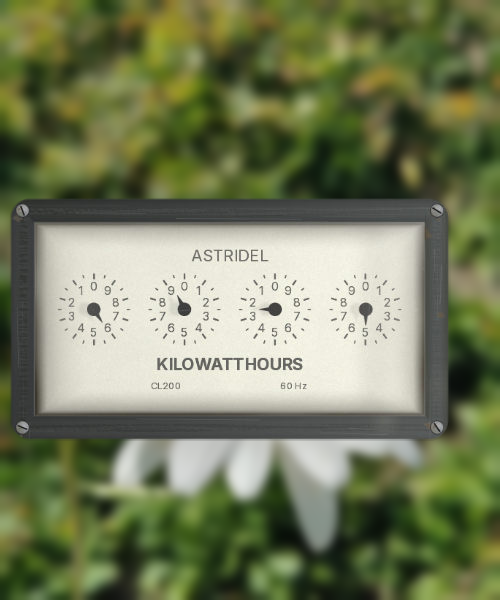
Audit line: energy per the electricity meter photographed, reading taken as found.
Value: 5925 kWh
